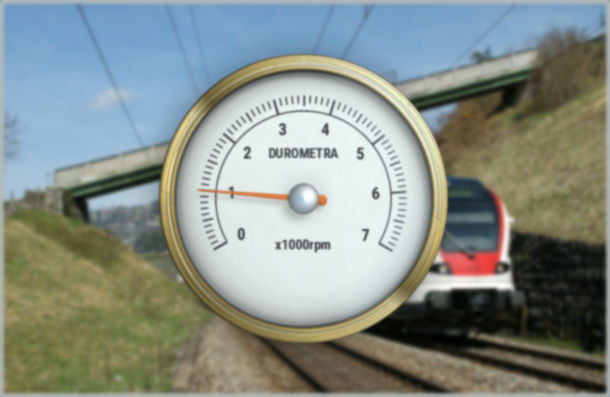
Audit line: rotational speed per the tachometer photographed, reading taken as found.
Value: 1000 rpm
